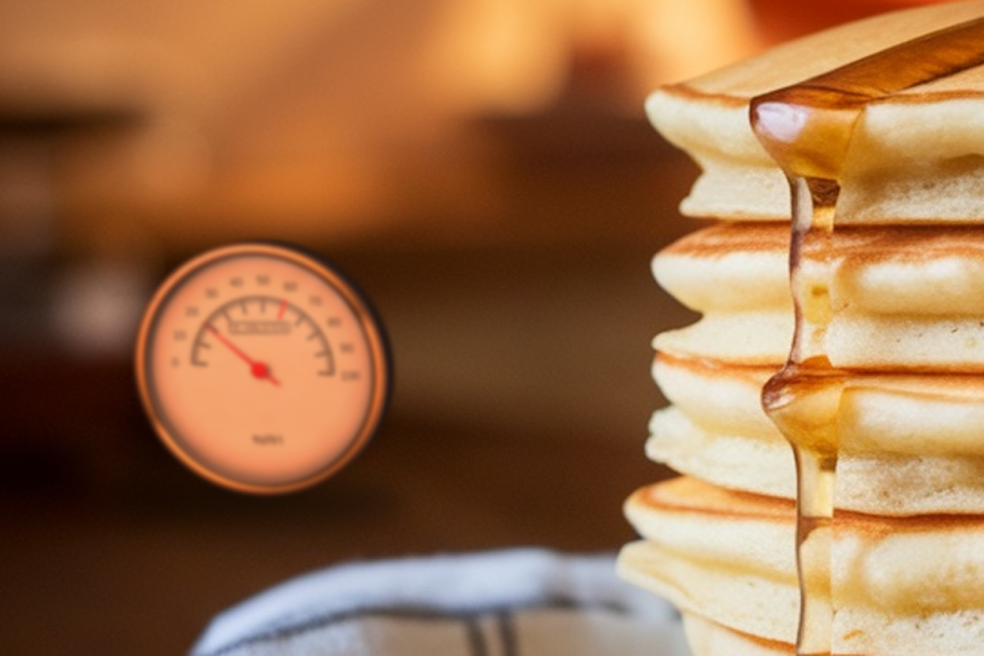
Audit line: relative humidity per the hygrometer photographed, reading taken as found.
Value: 20 %
